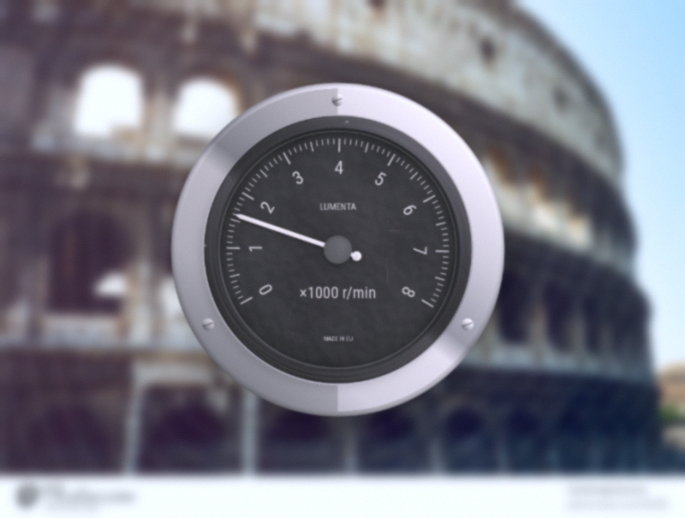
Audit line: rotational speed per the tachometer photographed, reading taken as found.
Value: 1600 rpm
